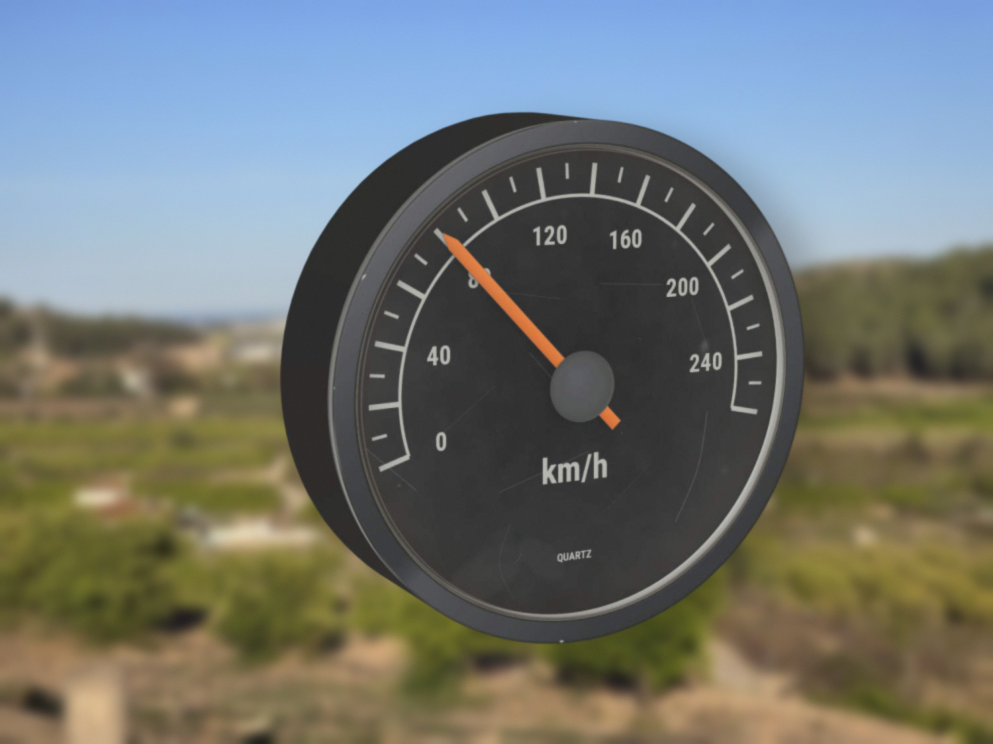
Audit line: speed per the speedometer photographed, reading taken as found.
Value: 80 km/h
